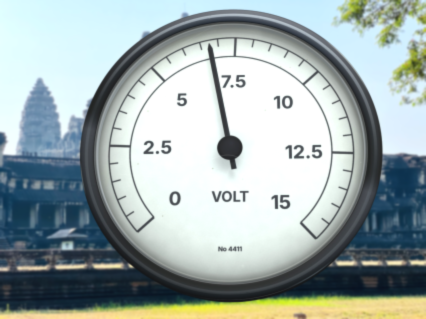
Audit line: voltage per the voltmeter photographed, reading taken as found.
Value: 6.75 V
